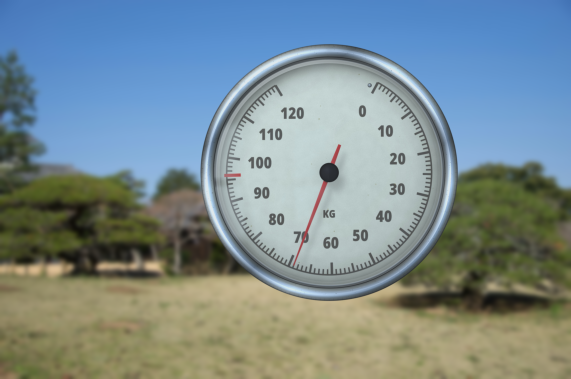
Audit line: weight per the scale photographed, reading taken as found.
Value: 69 kg
